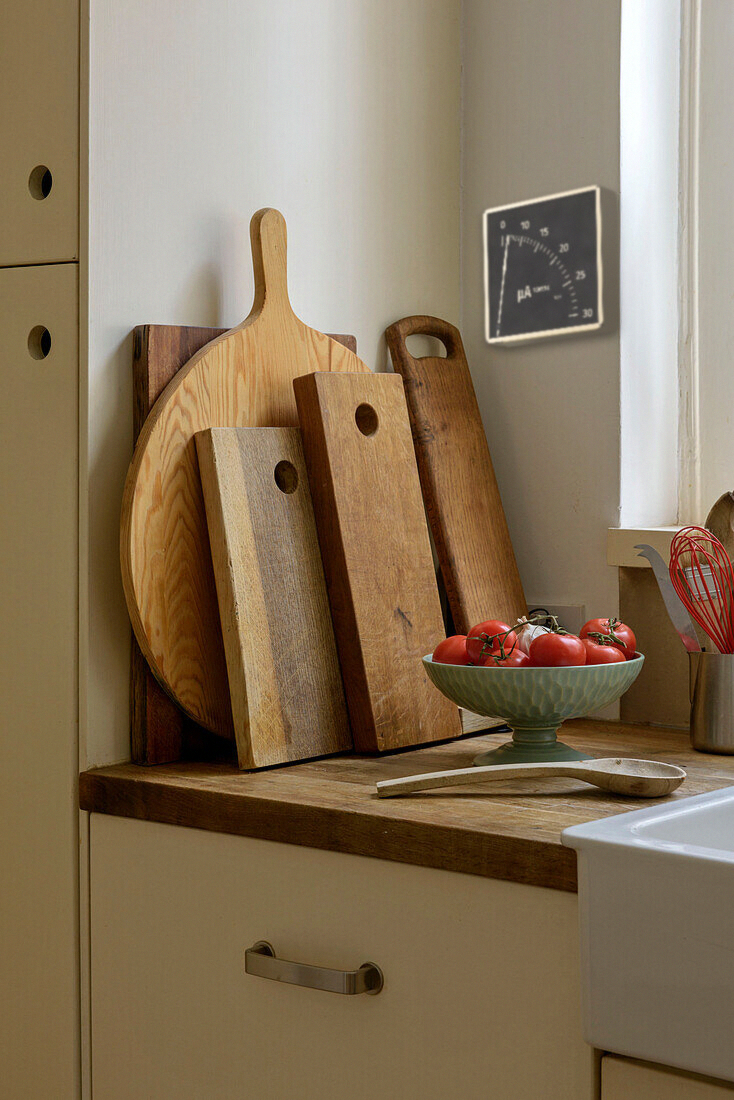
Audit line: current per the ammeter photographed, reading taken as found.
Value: 5 µA
